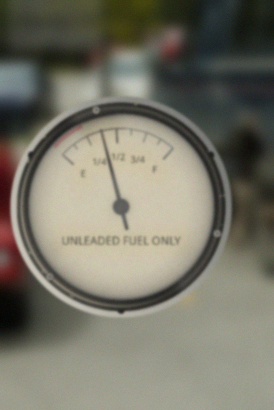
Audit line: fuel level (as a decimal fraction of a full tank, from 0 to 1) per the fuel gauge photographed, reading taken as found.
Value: 0.375
